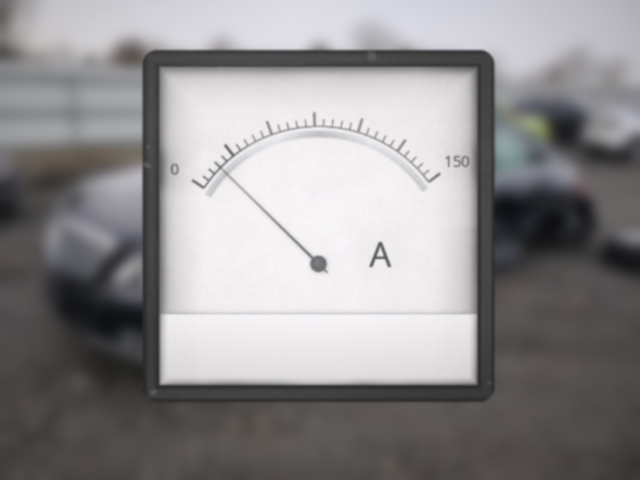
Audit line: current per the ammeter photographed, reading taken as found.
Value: 15 A
